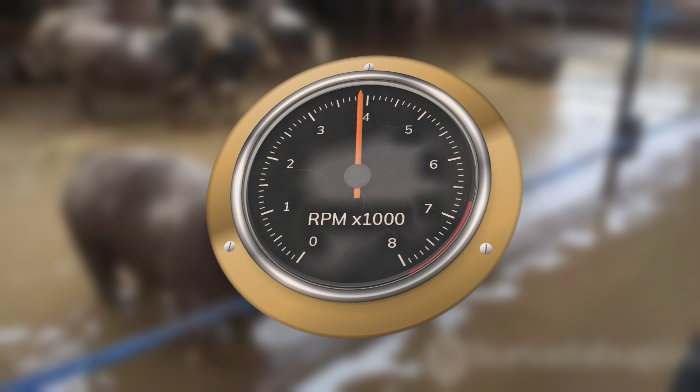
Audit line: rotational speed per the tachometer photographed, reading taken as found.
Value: 3900 rpm
